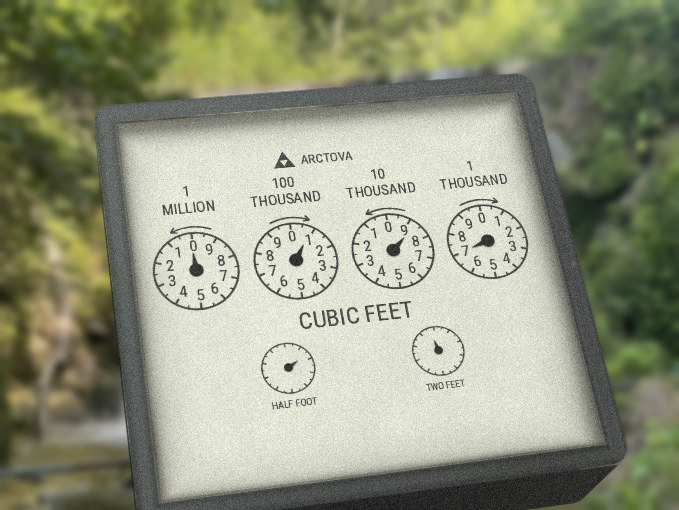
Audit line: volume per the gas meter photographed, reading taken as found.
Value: 8700 ft³
